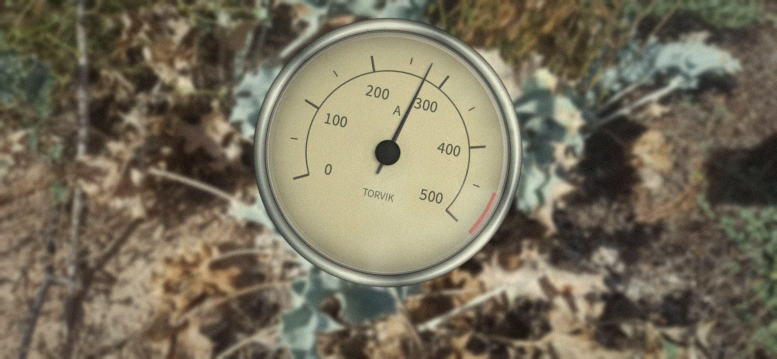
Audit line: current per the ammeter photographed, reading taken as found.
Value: 275 A
